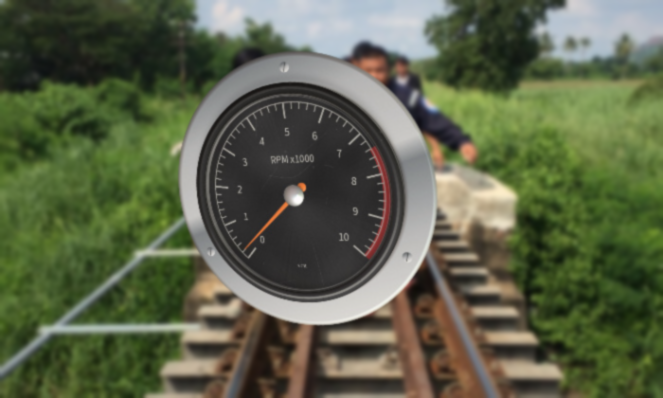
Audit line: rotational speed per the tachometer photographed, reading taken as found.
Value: 200 rpm
